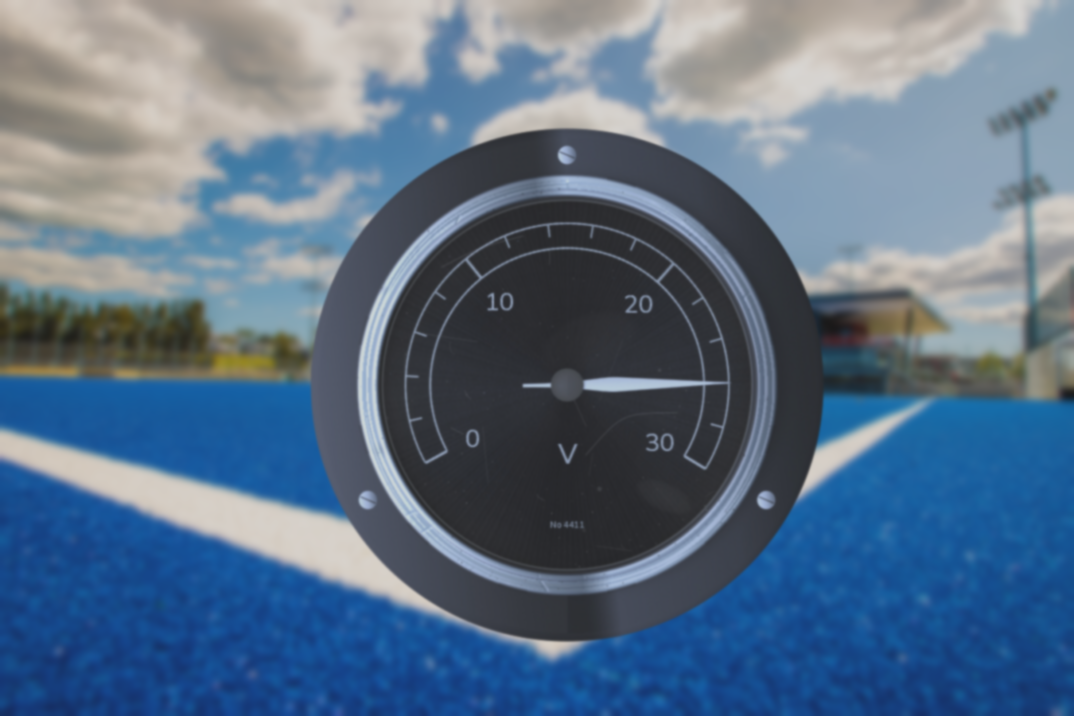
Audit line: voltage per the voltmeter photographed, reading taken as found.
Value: 26 V
